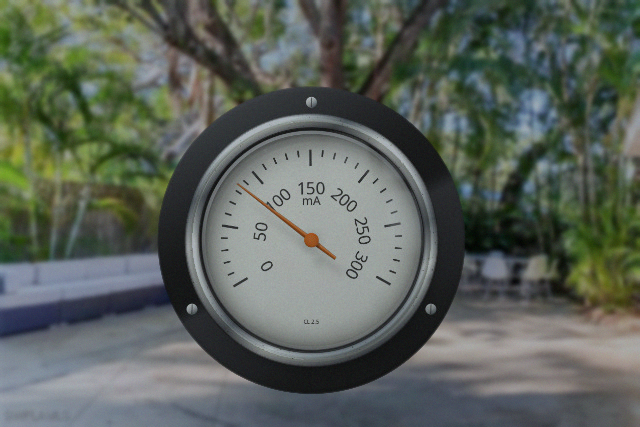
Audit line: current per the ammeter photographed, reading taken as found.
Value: 85 mA
